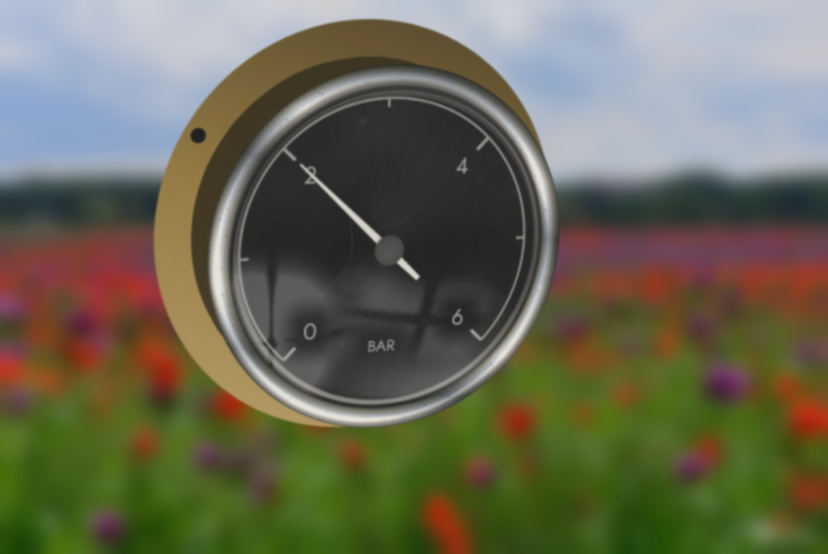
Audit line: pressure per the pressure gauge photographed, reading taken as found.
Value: 2 bar
